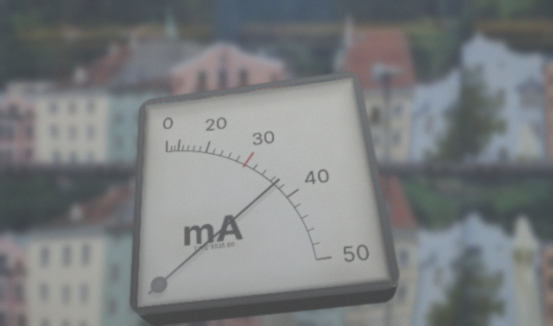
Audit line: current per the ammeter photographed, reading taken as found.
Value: 37 mA
